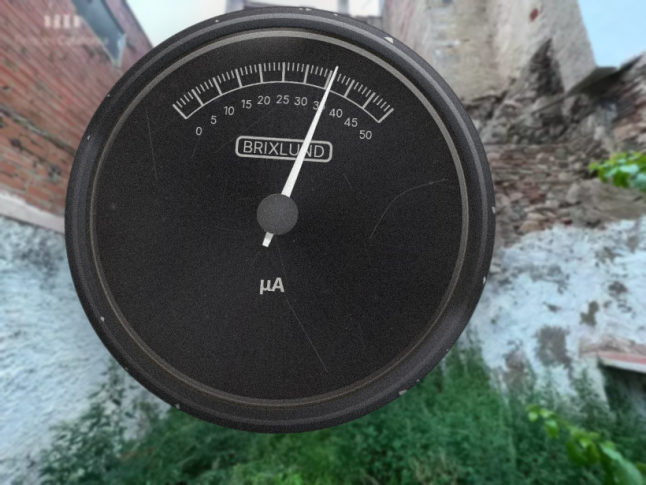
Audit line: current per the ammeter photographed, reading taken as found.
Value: 36 µA
